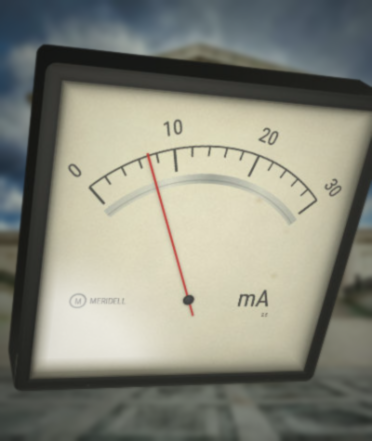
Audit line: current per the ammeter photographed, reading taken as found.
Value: 7 mA
